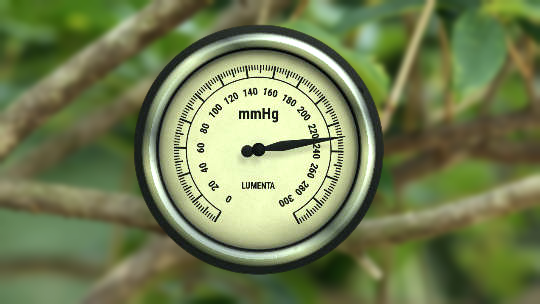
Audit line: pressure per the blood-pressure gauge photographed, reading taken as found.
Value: 230 mmHg
